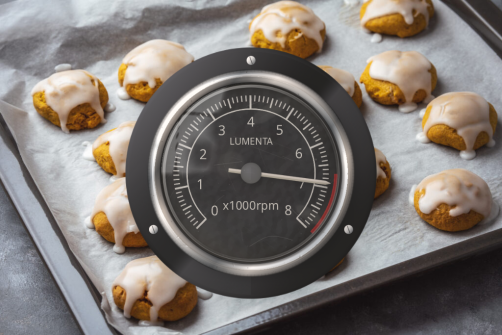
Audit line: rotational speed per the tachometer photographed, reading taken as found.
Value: 6900 rpm
